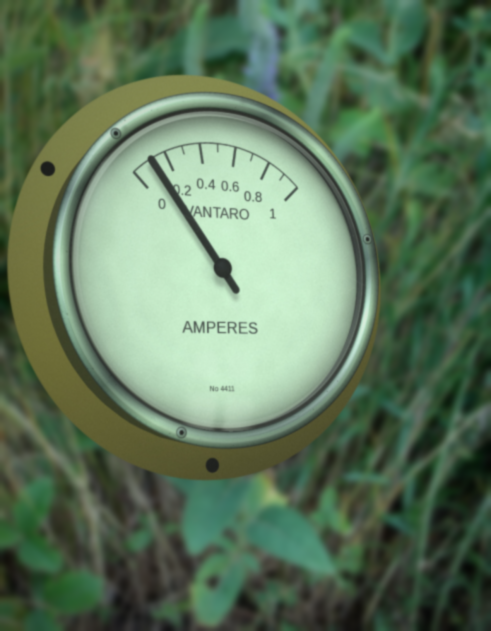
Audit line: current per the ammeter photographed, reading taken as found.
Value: 0.1 A
